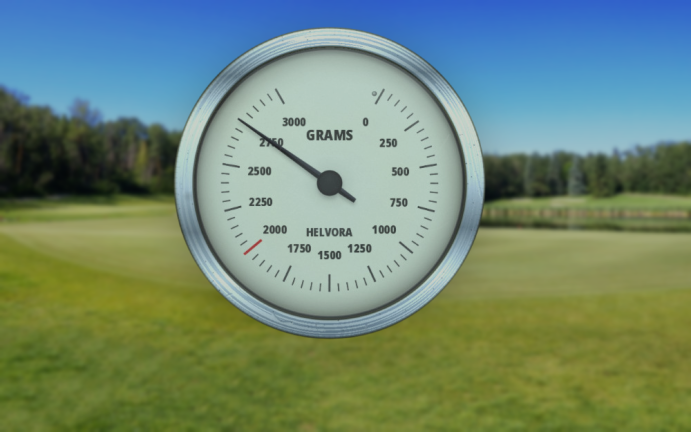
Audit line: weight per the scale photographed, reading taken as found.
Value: 2750 g
